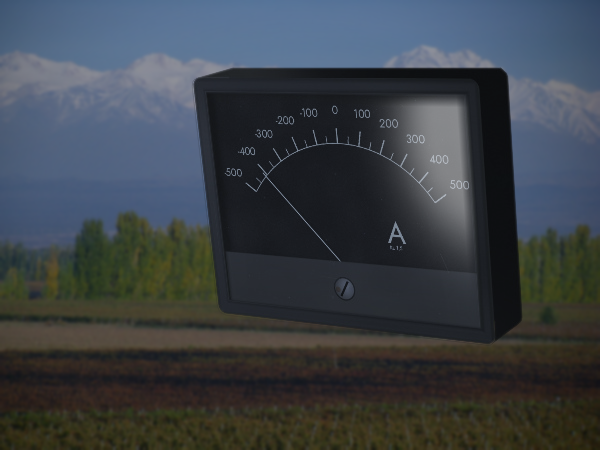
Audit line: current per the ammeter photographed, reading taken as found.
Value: -400 A
